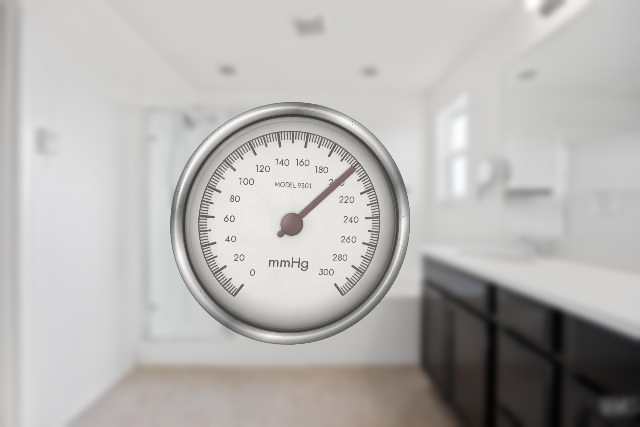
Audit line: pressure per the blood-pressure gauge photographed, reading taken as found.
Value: 200 mmHg
